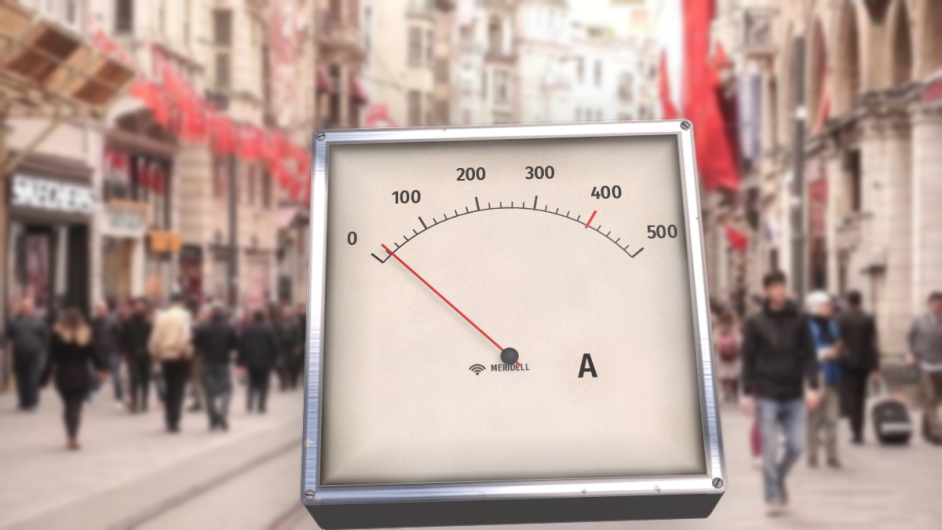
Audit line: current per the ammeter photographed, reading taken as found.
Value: 20 A
